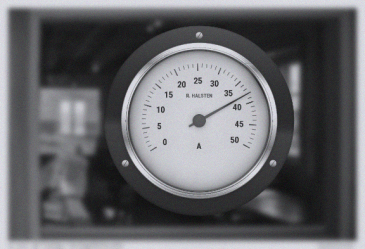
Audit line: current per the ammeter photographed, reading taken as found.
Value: 38 A
